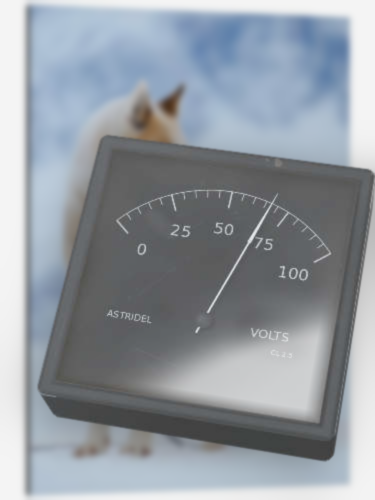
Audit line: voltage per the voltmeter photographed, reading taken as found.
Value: 67.5 V
